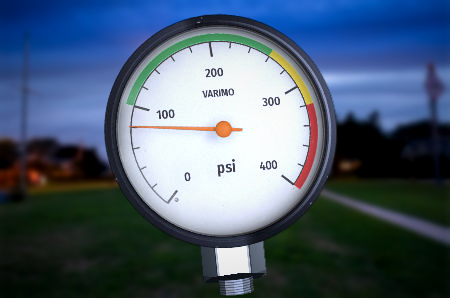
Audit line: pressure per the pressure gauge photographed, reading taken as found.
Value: 80 psi
